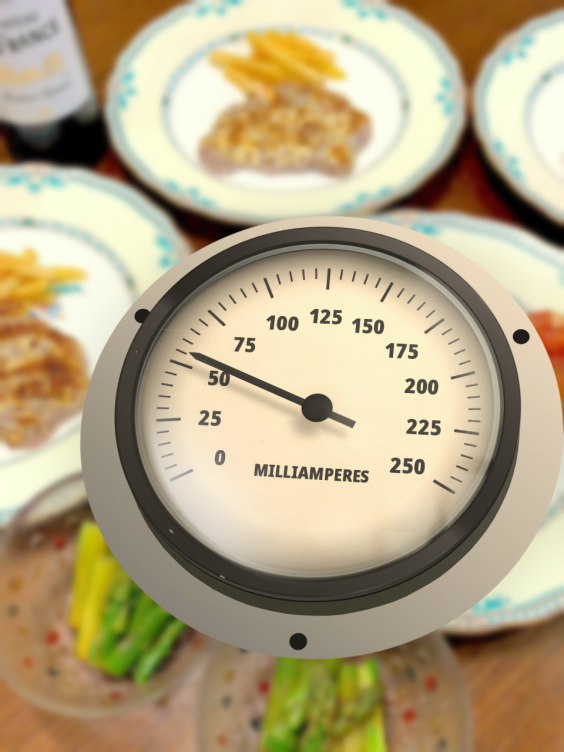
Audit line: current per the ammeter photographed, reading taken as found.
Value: 55 mA
